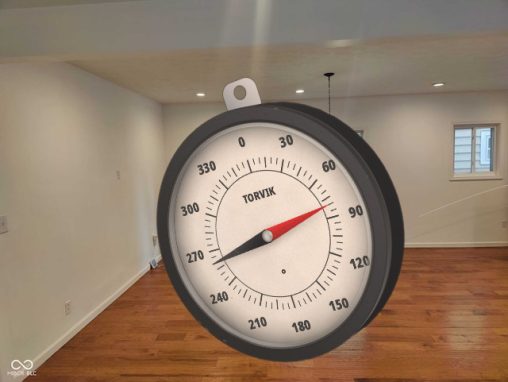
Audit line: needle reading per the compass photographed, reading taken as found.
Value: 80 °
